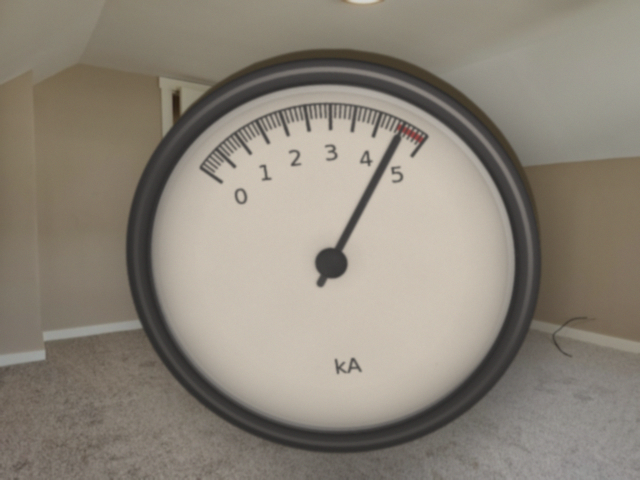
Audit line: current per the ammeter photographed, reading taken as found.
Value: 4.5 kA
